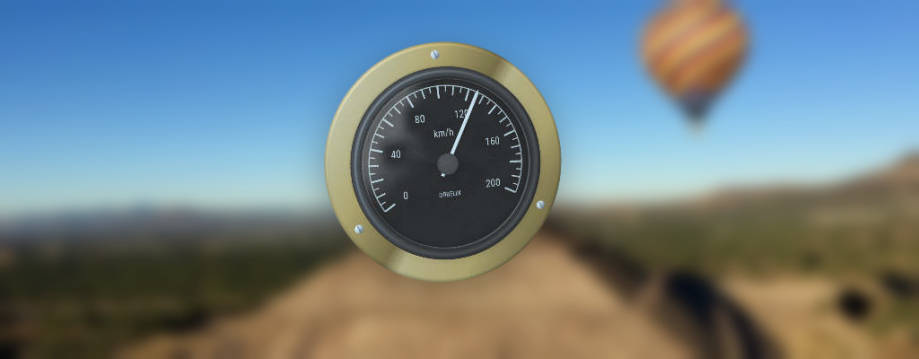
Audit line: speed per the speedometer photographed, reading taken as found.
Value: 125 km/h
